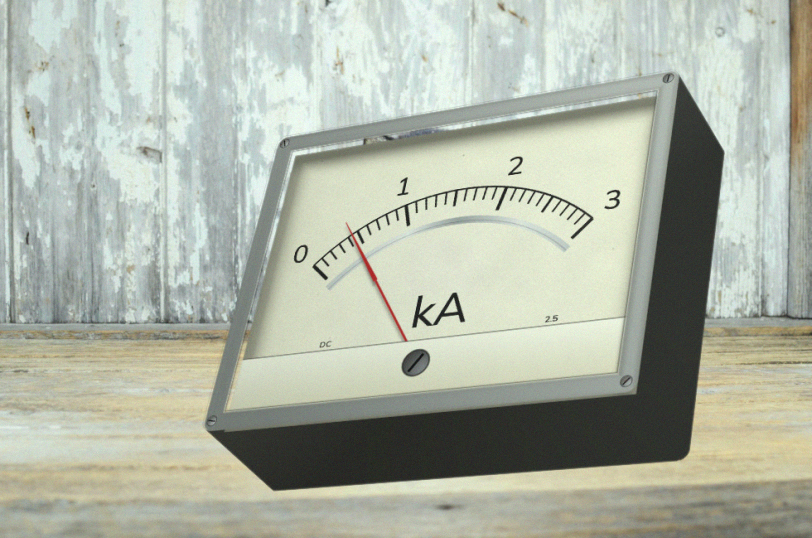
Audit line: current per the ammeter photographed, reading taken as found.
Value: 0.45 kA
